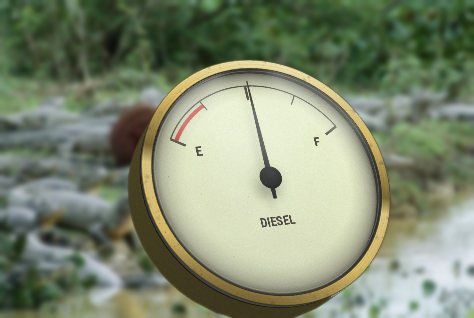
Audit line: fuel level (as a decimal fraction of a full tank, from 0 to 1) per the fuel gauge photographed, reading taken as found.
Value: 0.5
